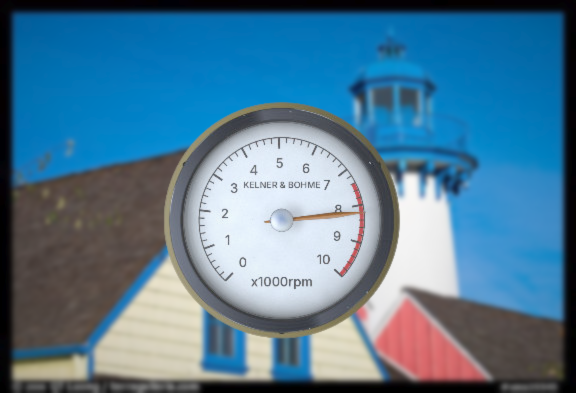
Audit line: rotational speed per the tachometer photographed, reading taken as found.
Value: 8200 rpm
